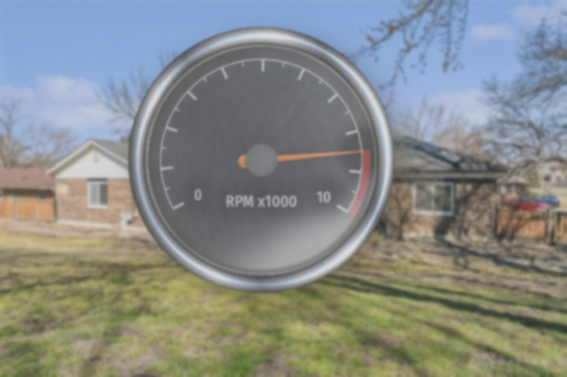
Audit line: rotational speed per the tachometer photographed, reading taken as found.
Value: 8500 rpm
